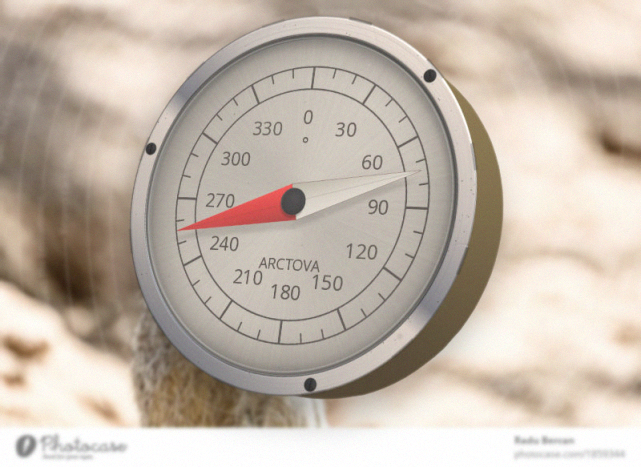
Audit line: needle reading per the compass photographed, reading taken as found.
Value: 255 °
